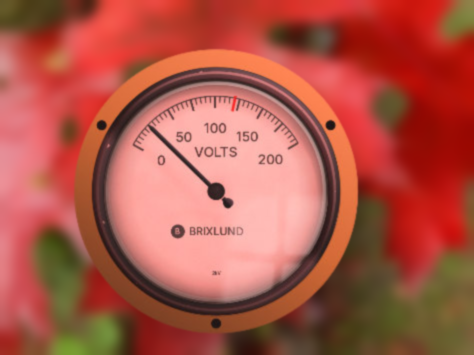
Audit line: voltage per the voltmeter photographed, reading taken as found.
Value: 25 V
